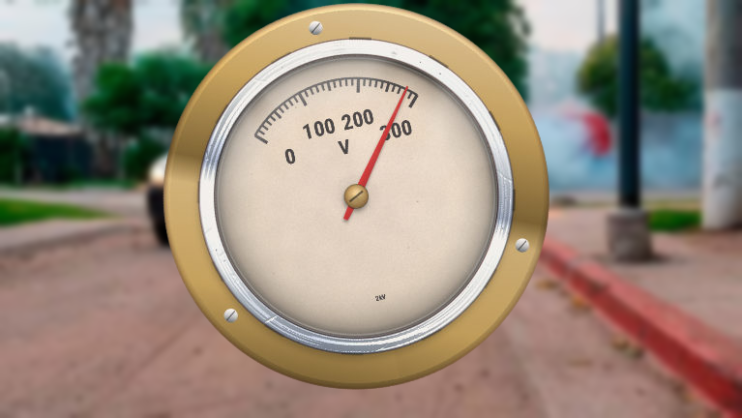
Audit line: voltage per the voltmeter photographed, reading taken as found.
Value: 280 V
